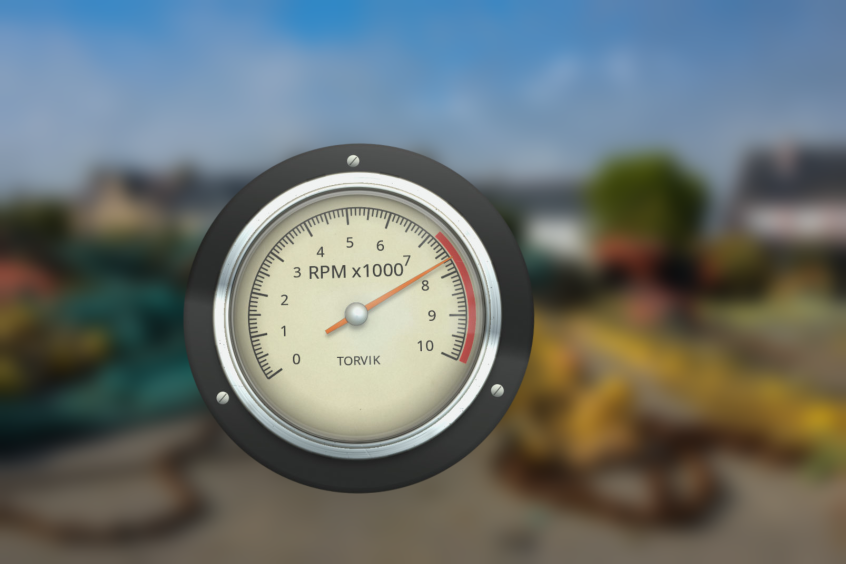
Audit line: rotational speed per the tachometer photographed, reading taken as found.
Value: 7700 rpm
